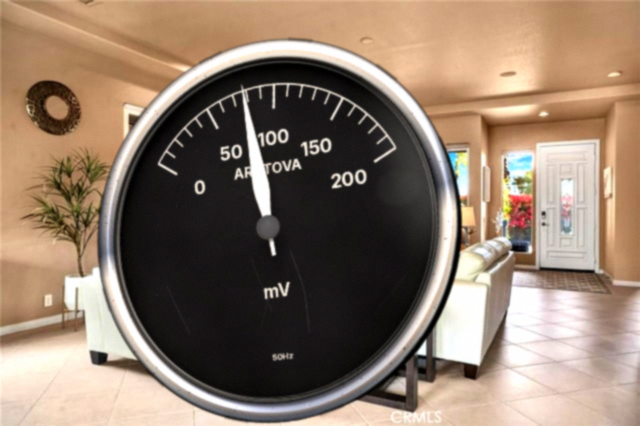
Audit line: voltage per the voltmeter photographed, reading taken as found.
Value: 80 mV
